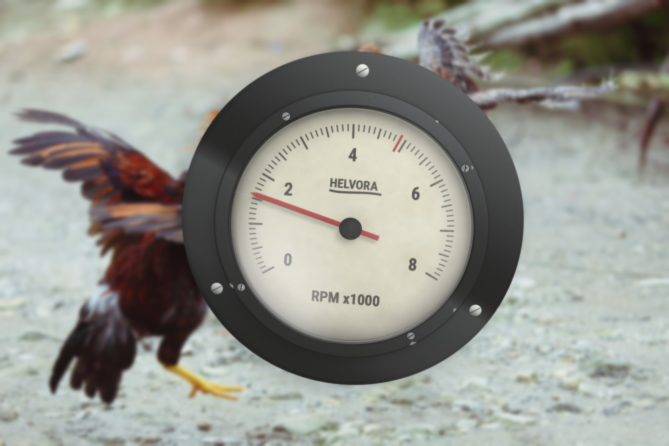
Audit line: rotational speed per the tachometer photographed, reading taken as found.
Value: 1600 rpm
